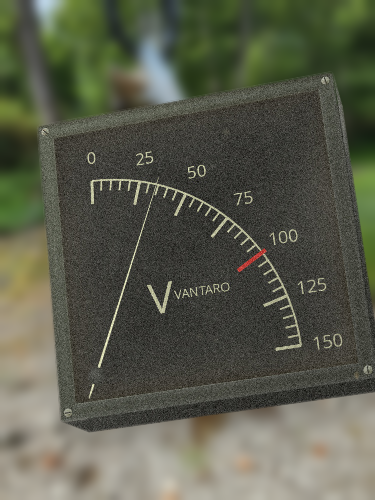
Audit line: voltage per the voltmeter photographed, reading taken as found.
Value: 35 V
